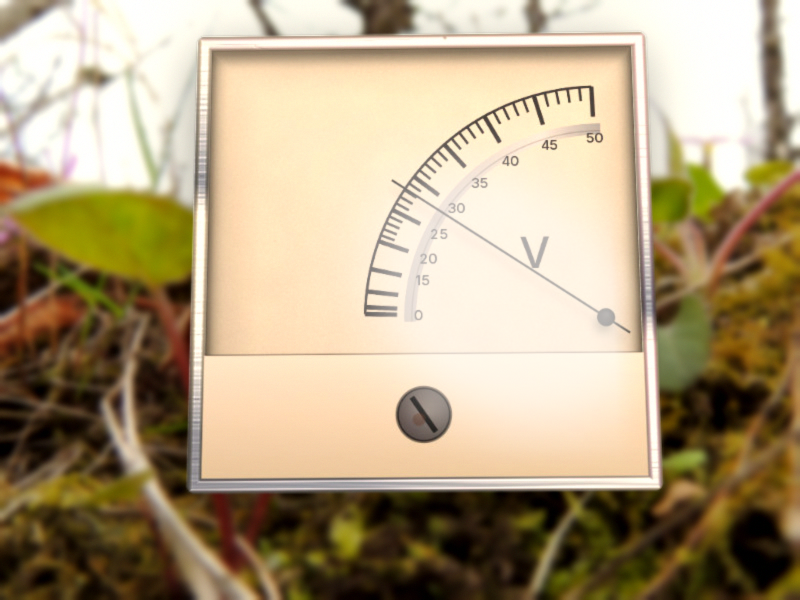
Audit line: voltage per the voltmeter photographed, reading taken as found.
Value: 28 V
